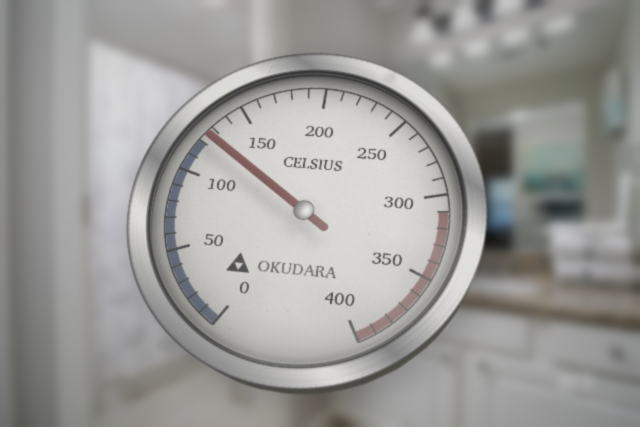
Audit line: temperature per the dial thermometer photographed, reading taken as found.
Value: 125 °C
